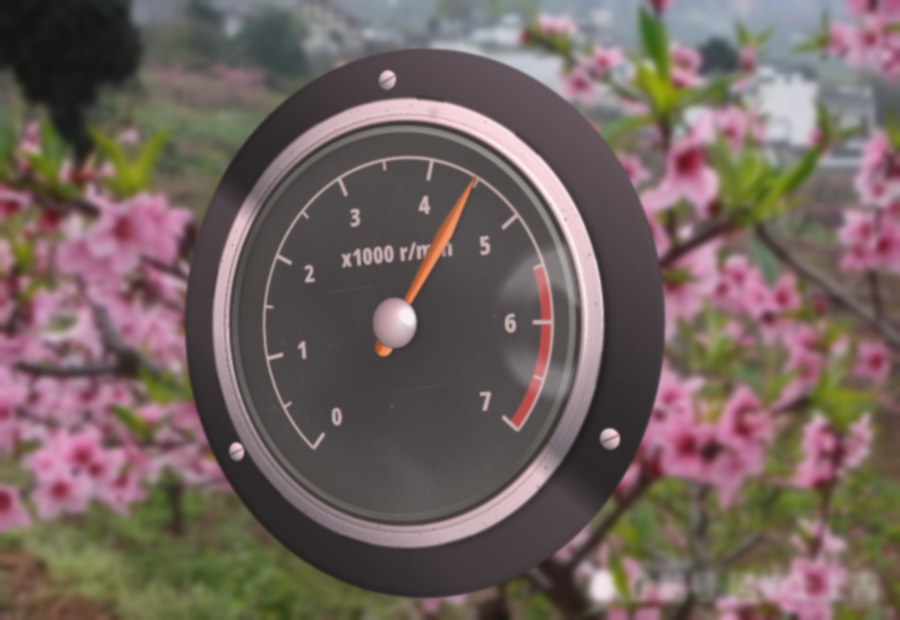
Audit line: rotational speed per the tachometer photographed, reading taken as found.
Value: 4500 rpm
